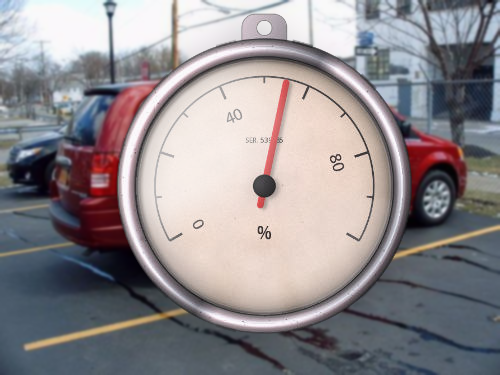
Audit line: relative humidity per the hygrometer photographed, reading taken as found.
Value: 55 %
